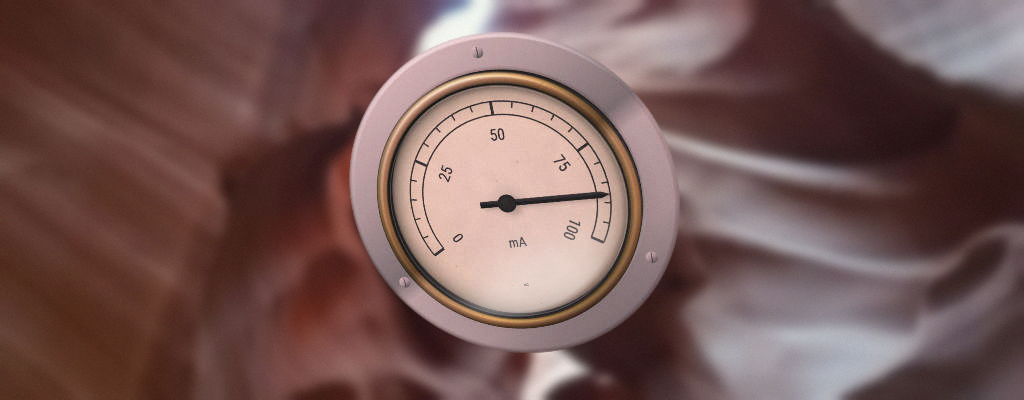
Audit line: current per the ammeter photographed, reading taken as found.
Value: 87.5 mA
